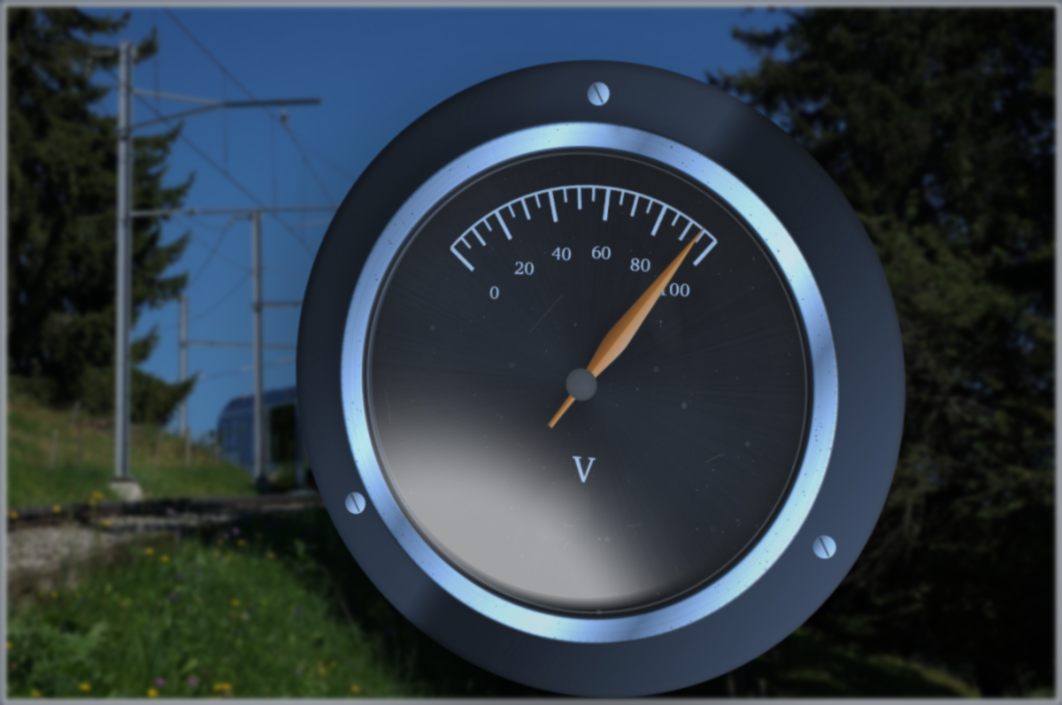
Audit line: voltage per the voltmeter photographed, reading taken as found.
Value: 95 V
